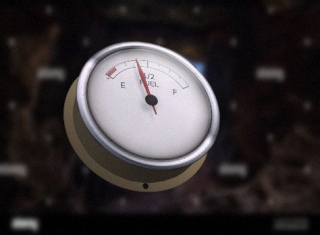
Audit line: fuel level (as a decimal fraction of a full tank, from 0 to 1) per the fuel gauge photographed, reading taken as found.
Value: 0.375
